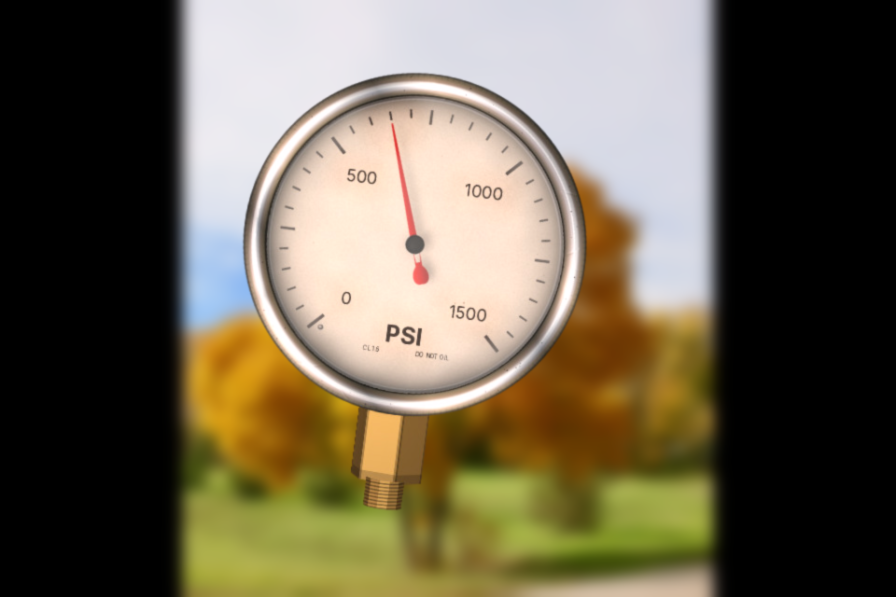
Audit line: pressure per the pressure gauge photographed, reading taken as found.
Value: 650 psi
